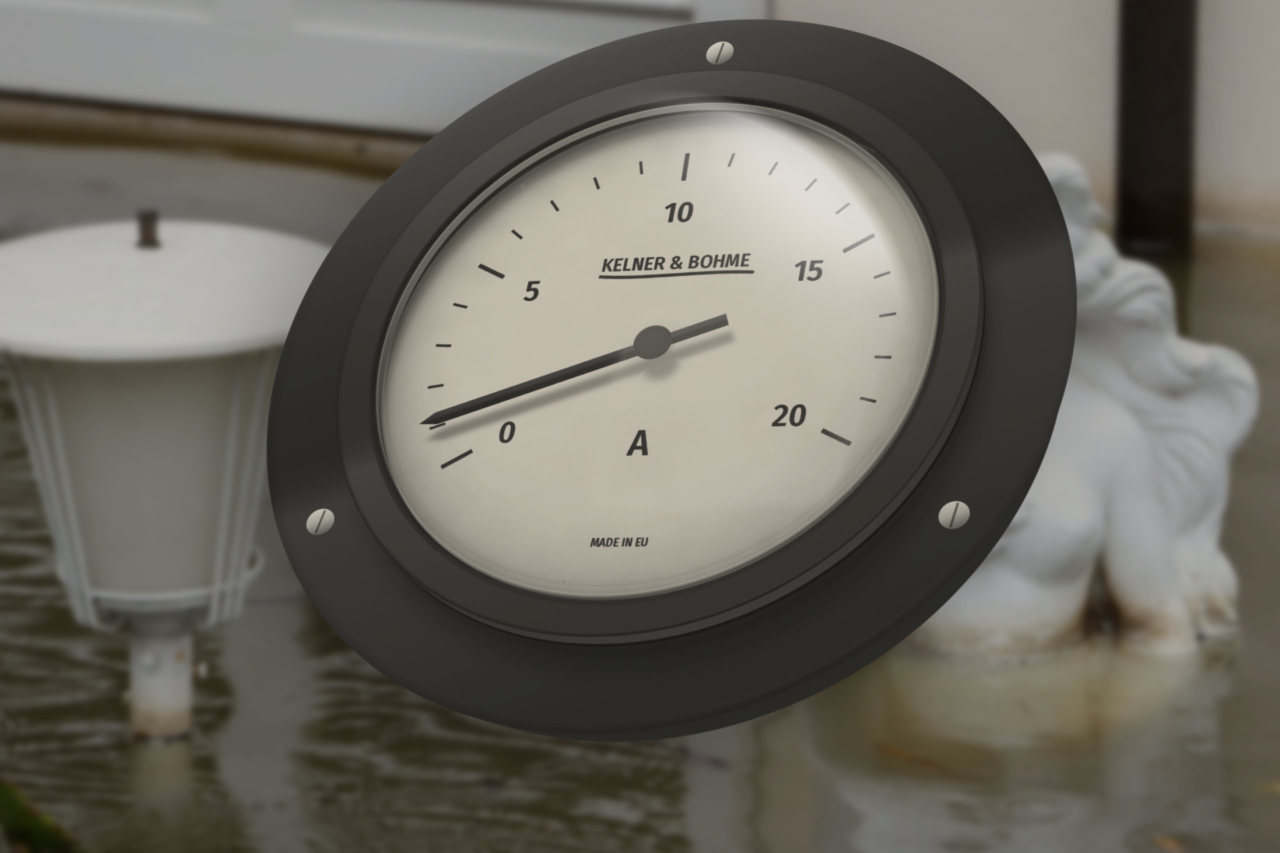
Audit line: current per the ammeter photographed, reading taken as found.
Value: 1 A
